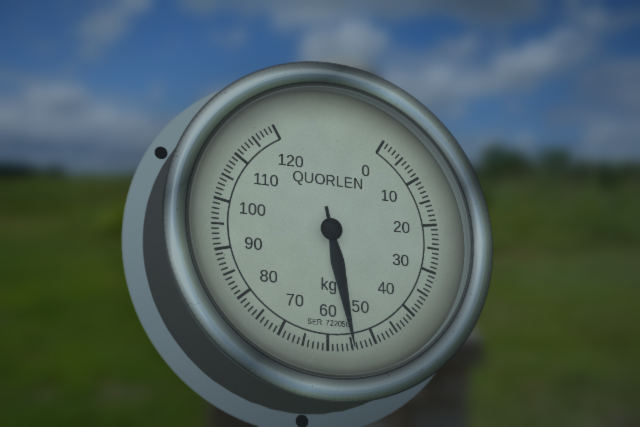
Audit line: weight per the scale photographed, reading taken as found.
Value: 55 kg
